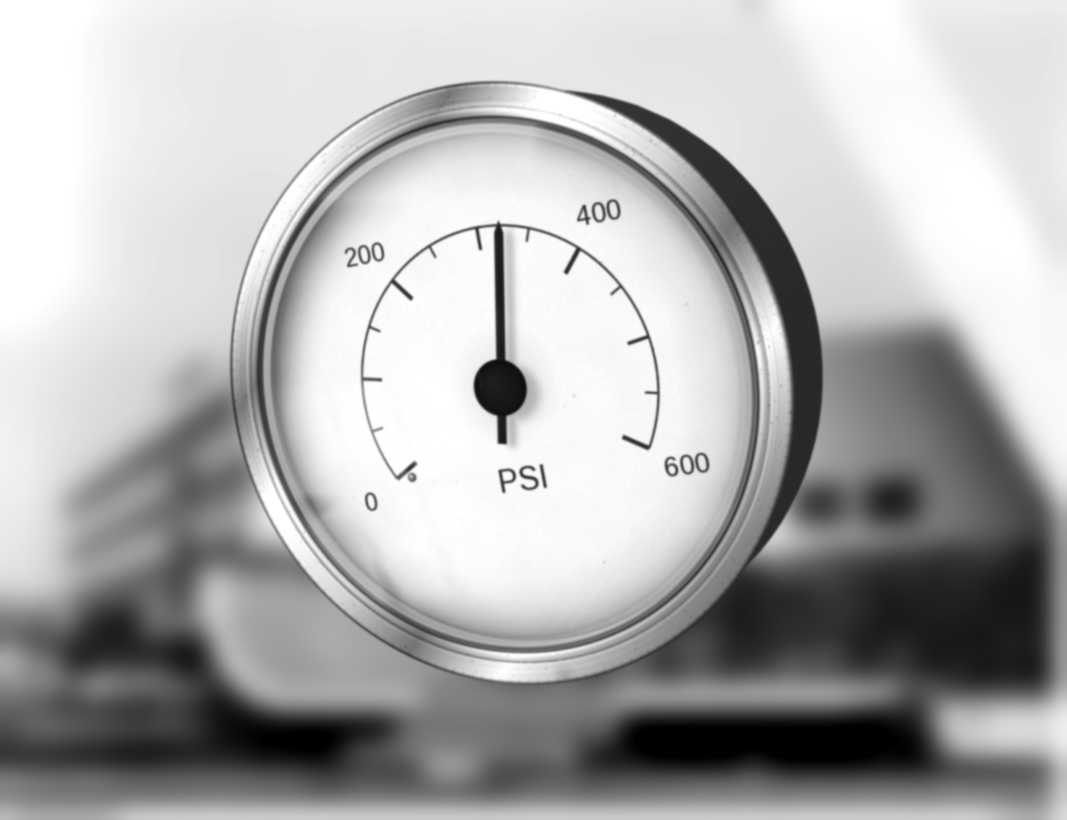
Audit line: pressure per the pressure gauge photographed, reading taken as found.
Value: 325 psi
